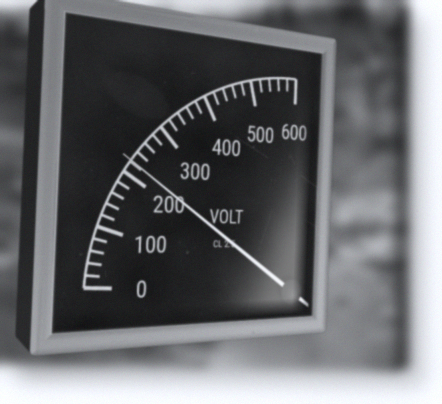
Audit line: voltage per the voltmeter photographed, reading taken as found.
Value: 220 V
